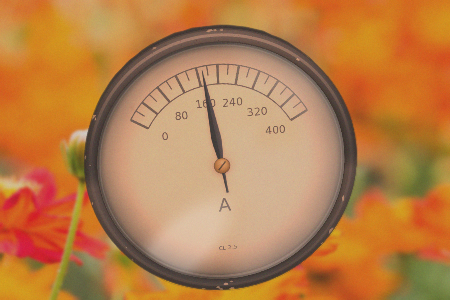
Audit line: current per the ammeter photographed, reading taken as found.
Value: 170 A
